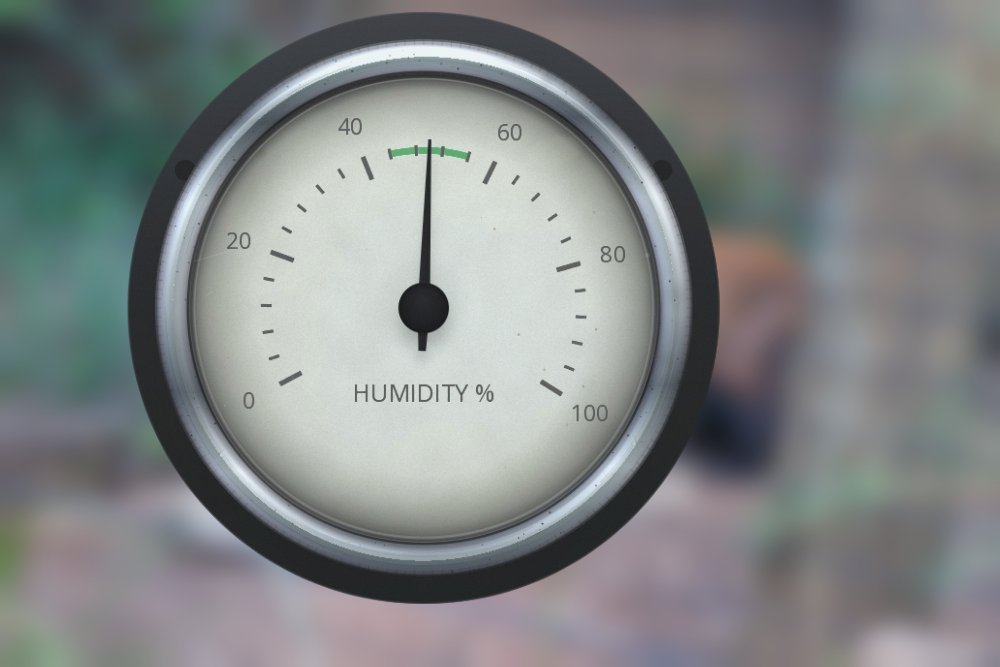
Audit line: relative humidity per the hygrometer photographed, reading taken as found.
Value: 50 %
